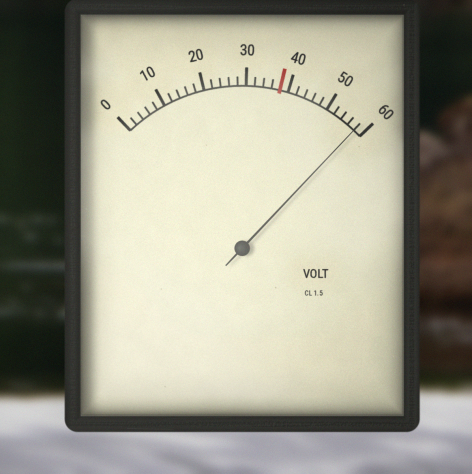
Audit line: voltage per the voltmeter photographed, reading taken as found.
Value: 58 V
